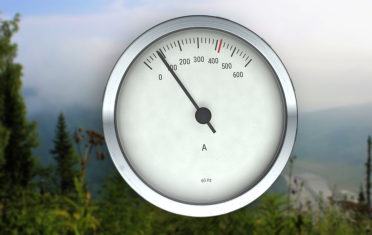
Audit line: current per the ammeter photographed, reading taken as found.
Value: 80 A
